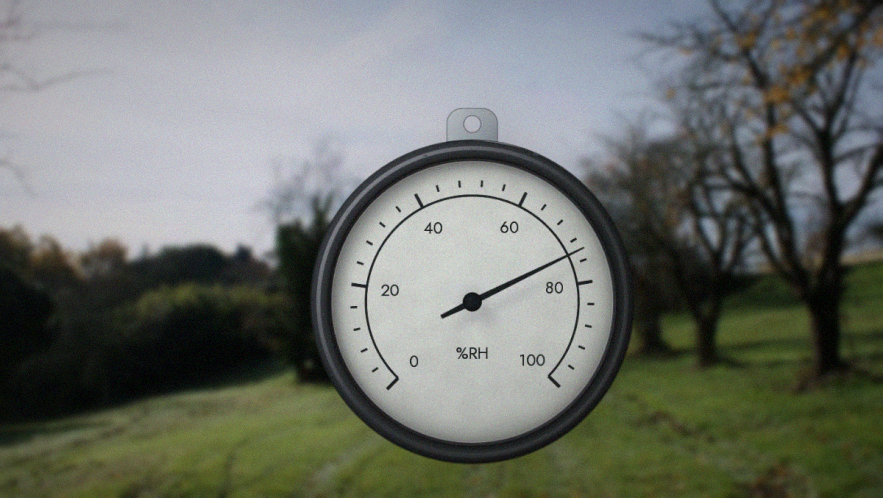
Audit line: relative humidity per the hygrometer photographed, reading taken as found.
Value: 74 %
